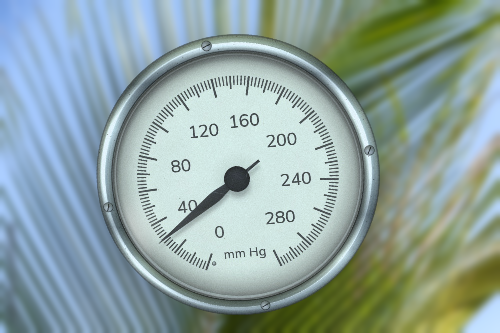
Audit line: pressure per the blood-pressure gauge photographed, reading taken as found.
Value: 30 mmHg
